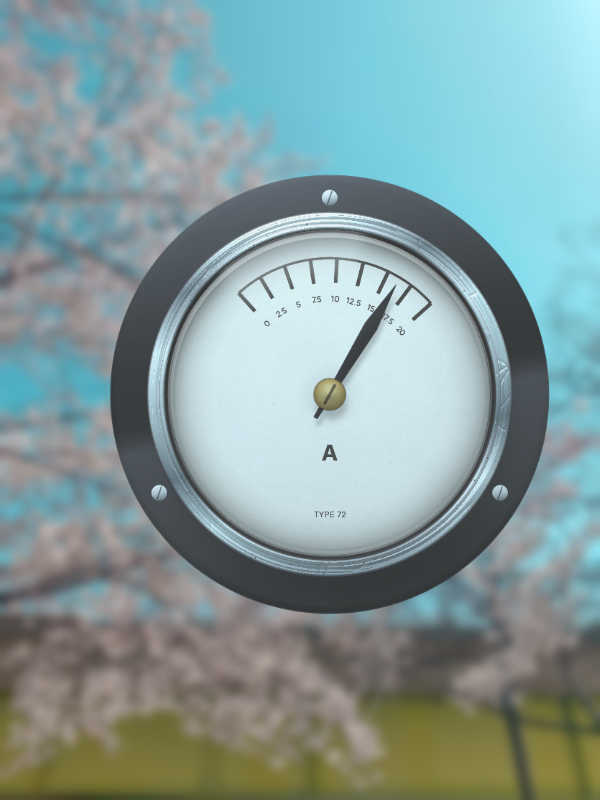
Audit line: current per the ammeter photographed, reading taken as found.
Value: 16.25 A
